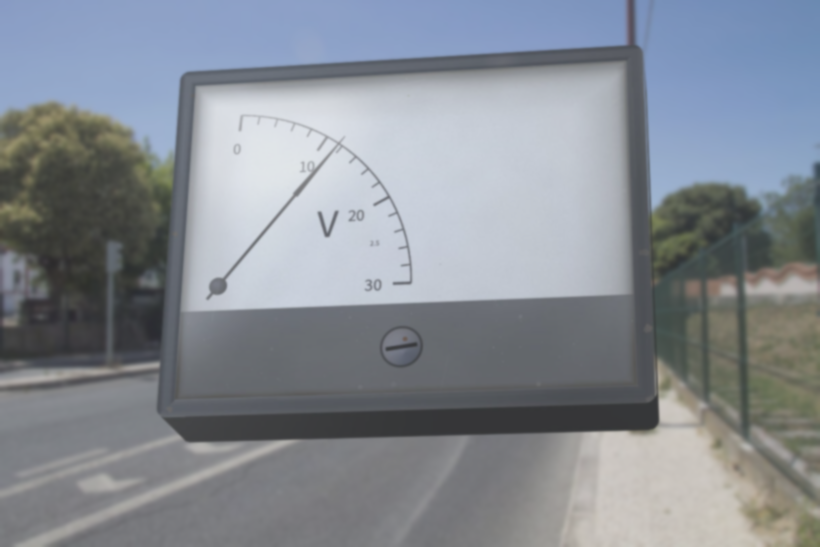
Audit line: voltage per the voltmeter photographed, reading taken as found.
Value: 12 V
